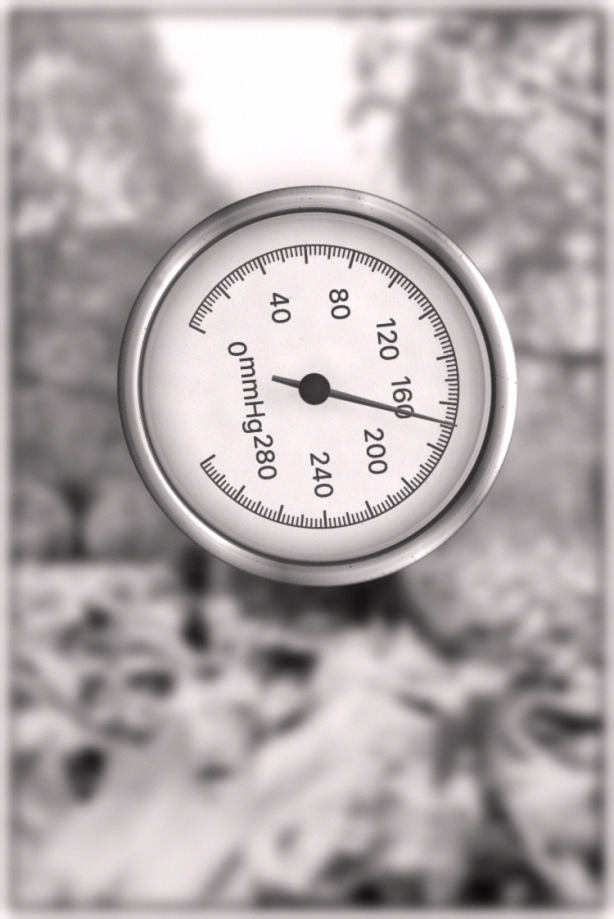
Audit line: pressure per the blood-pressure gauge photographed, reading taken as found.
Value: 168 mmHg
